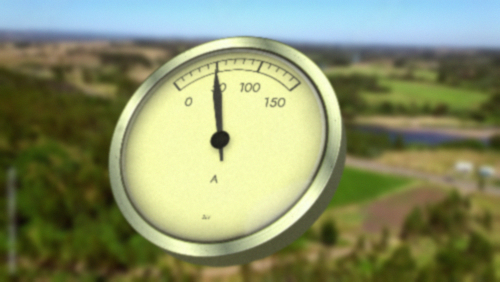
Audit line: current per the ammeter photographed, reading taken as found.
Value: 50 A
